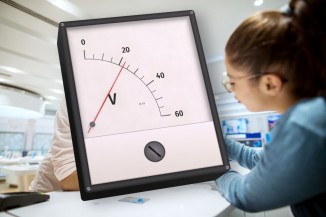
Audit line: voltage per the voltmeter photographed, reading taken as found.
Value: 22.5 V
